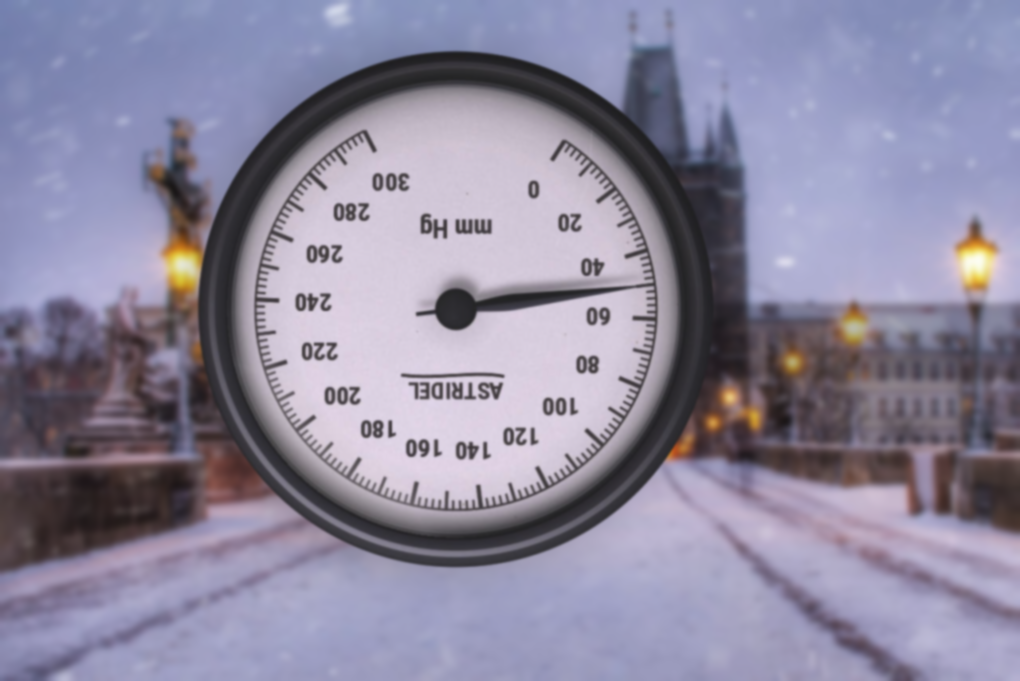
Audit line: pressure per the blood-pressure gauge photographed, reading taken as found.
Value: 50 mmHg
